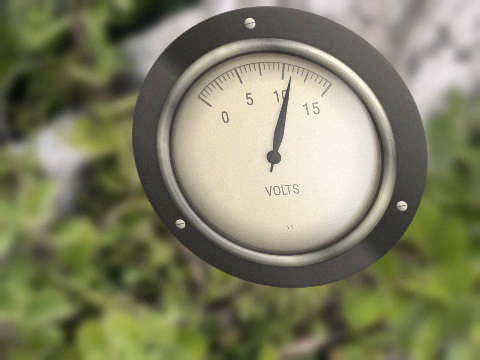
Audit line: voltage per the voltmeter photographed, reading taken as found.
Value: 11 V
